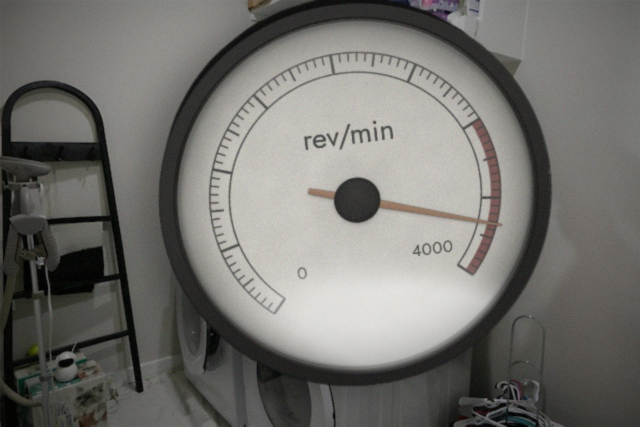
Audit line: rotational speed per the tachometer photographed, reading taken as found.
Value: 3650 rpm
